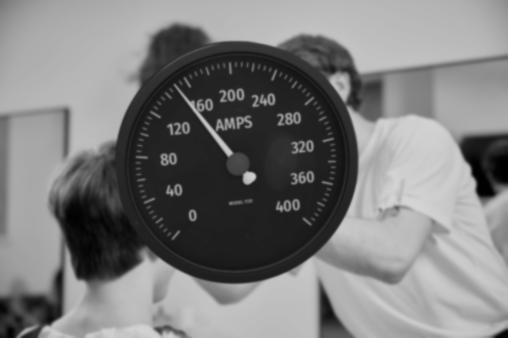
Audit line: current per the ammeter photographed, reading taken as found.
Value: 150 A
